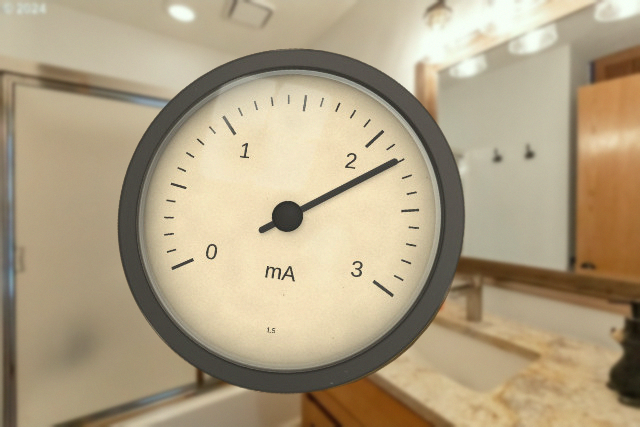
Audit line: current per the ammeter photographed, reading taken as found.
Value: 2.2 mA
